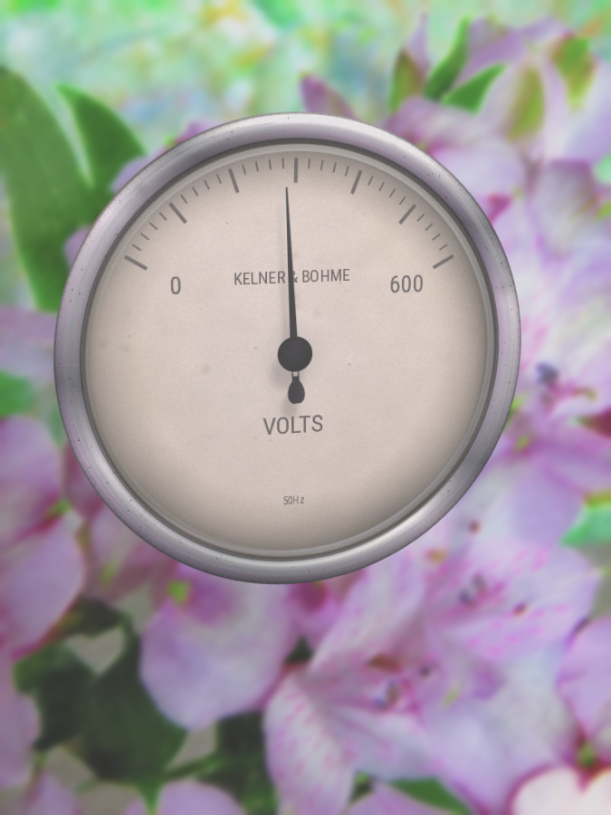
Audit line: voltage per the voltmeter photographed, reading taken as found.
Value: 280 V
